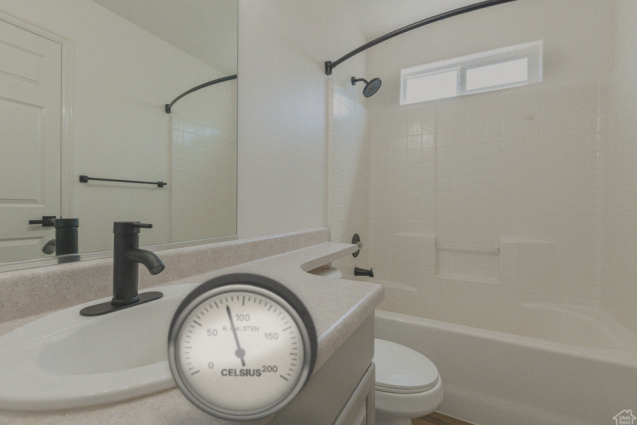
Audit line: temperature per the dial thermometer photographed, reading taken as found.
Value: 85 °C
